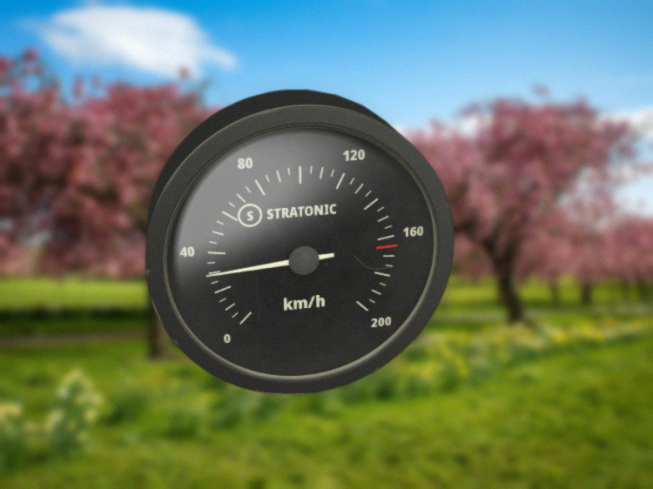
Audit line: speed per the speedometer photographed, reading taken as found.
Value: 30 km/h
